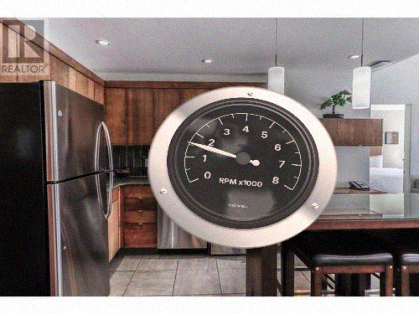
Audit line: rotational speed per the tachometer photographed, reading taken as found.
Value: 1500 rpm
